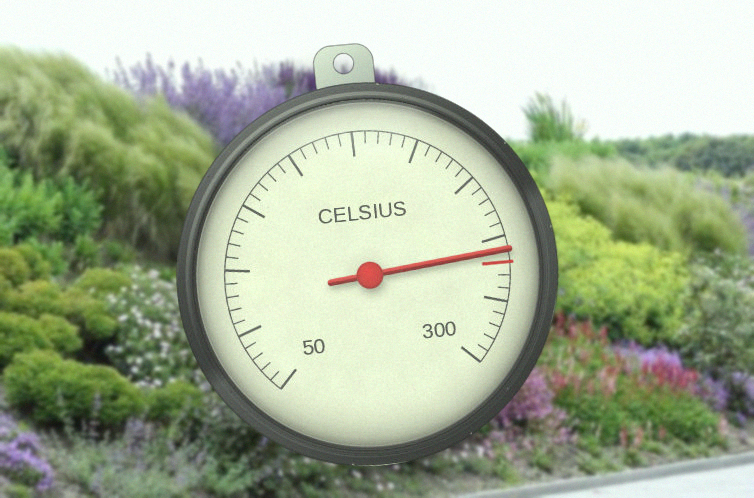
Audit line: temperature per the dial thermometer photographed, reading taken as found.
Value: 255 °C
